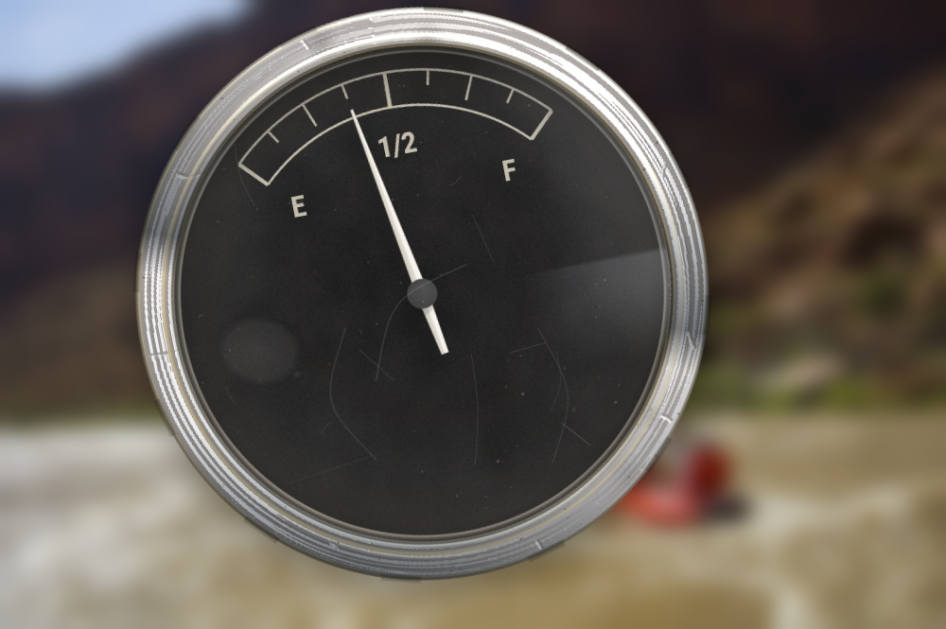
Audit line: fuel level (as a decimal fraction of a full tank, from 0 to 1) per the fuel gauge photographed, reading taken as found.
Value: 0.375
